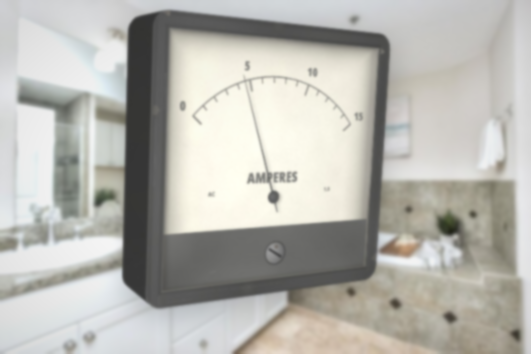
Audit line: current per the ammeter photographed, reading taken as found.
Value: 4.5 A
